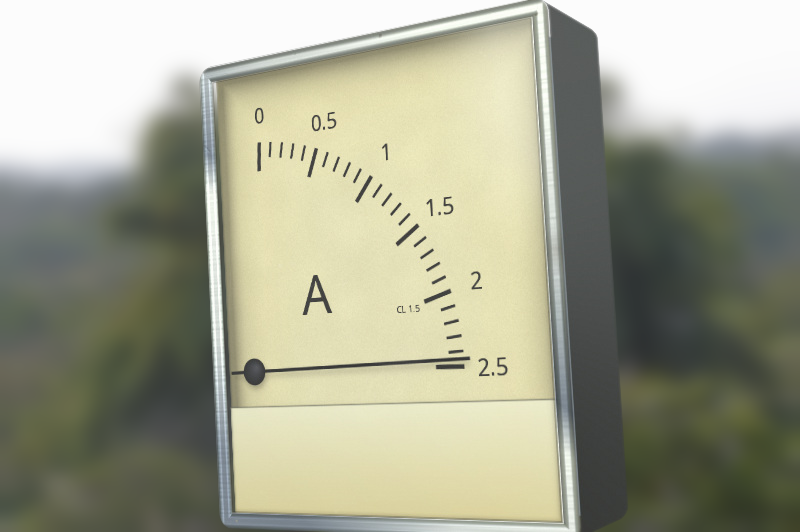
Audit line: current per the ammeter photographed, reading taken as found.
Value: 2.45 A
